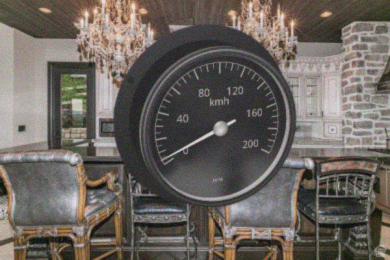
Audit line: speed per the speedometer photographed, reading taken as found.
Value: 5 km/h
